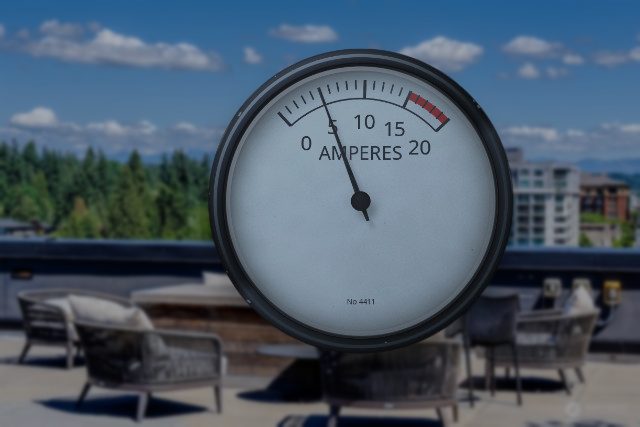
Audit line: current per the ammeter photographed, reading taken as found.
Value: 5 A
